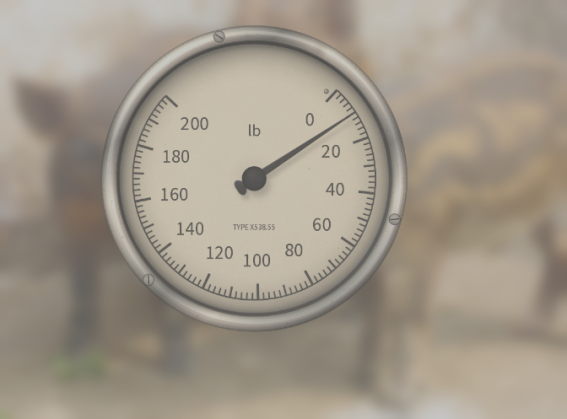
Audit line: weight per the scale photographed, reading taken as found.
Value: 10 lb
